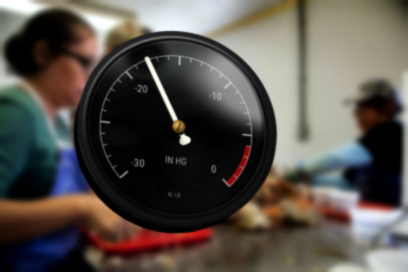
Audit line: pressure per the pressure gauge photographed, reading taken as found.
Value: -18 inHg
